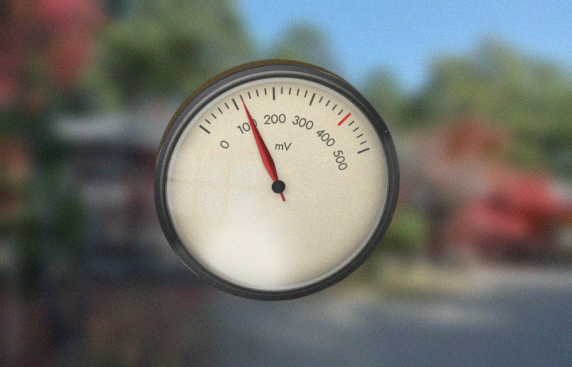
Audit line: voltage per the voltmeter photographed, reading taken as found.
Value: 120 mV
